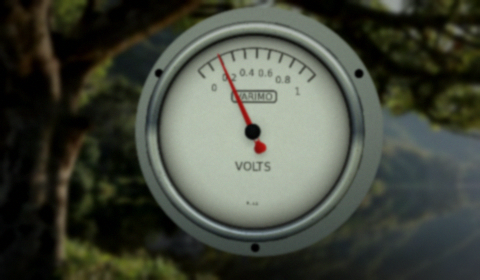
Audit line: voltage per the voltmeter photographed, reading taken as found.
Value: 0.2 V
